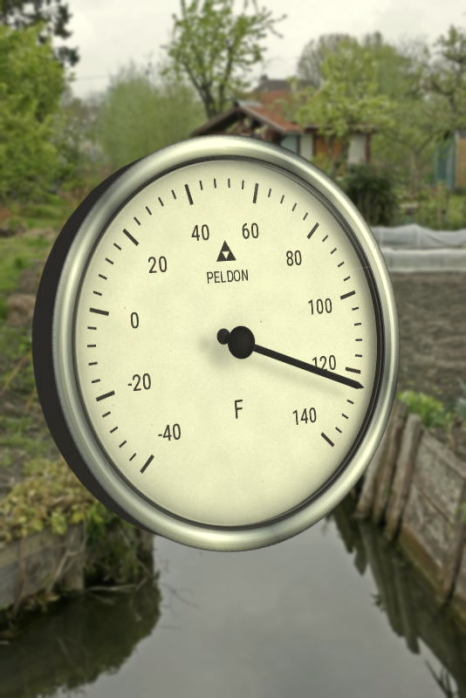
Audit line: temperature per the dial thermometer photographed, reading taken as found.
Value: 124 °F
